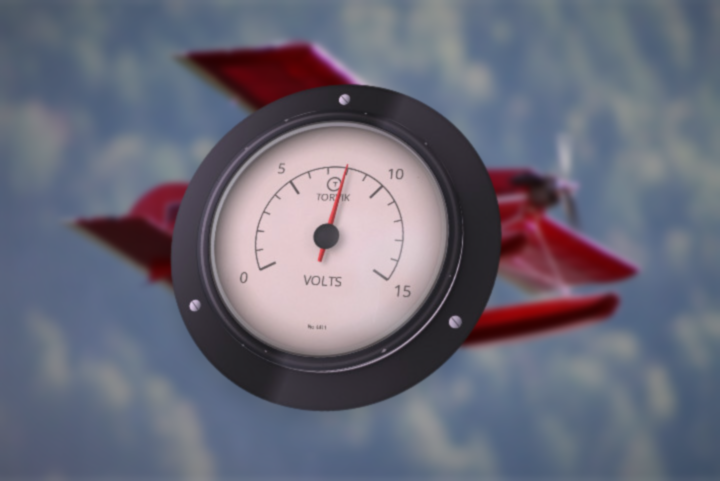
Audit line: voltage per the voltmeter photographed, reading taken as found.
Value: 8 V
